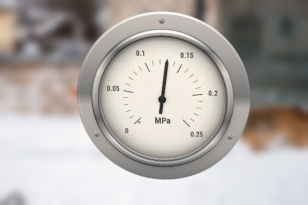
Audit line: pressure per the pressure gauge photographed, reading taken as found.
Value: 0.13 MPa
